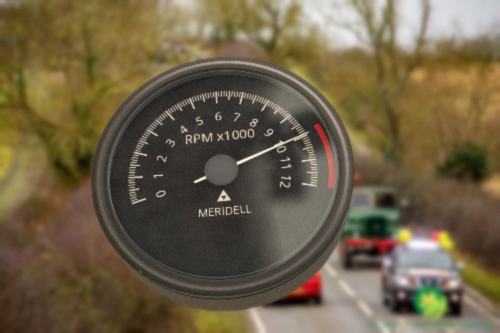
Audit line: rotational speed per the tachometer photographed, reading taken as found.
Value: 10000 rpm
